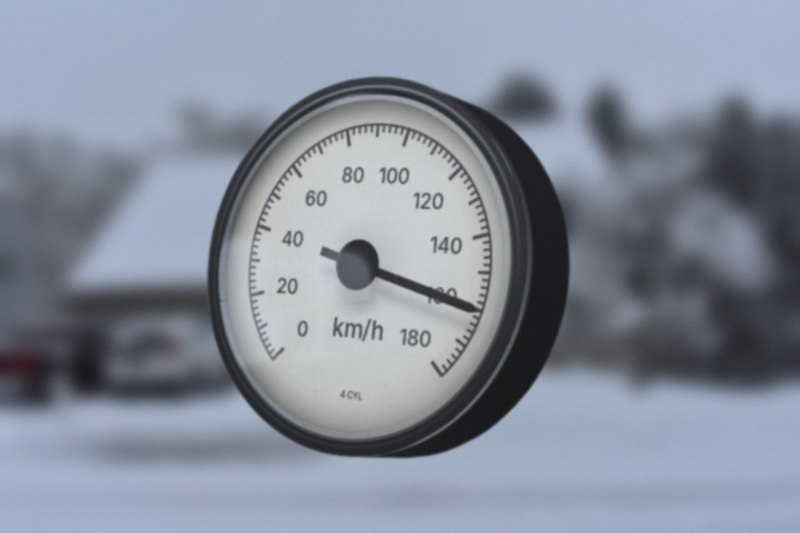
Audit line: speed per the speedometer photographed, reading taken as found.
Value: 160 km/h
